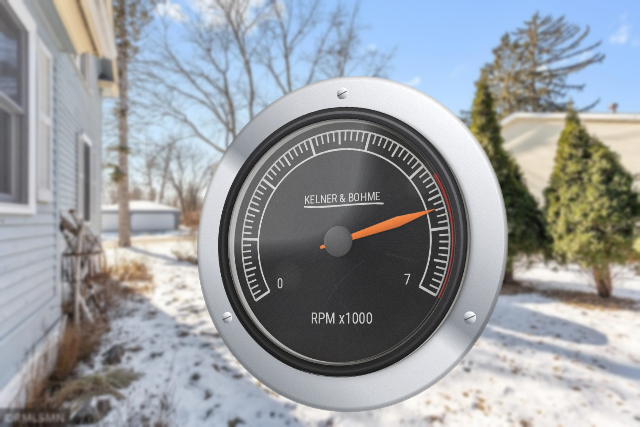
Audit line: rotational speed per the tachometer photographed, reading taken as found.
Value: 5700 rpm
